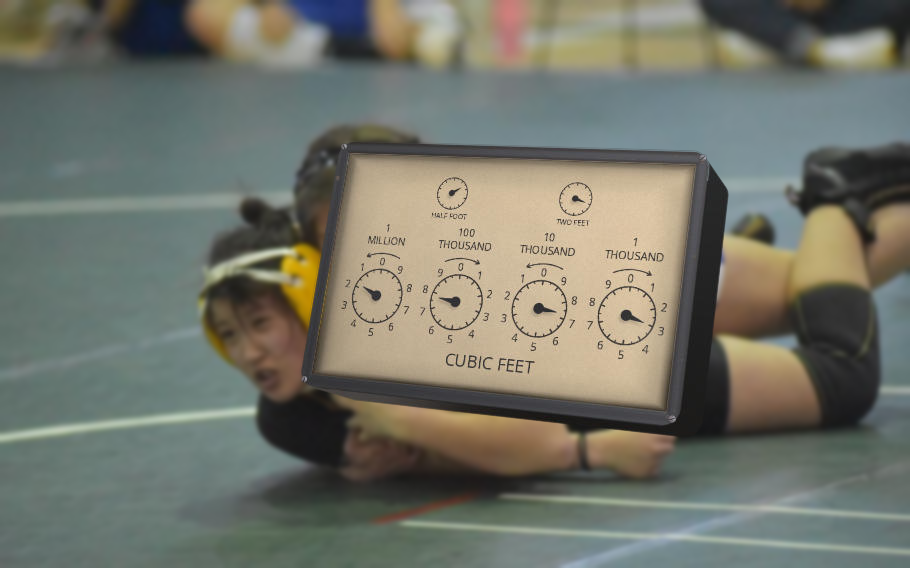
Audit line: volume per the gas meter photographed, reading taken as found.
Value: 177300 ft³
